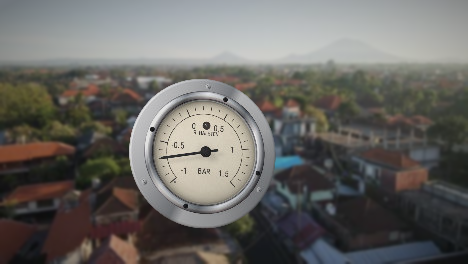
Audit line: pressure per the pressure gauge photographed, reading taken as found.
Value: -0.7 bar
